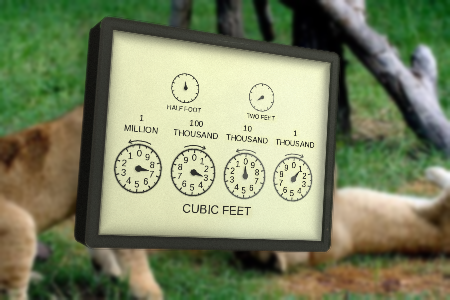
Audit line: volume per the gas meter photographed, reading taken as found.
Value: 730100 ft³
